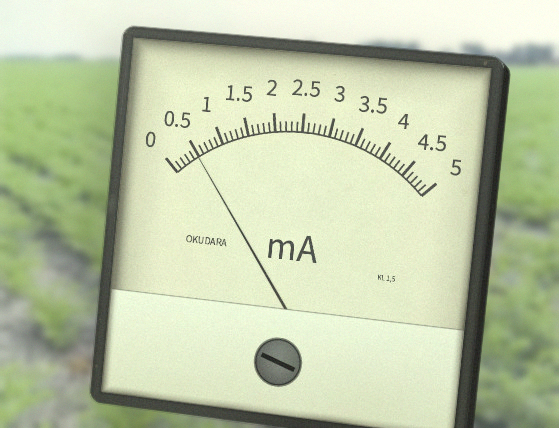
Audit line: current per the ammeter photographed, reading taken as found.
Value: 0.5 mA
